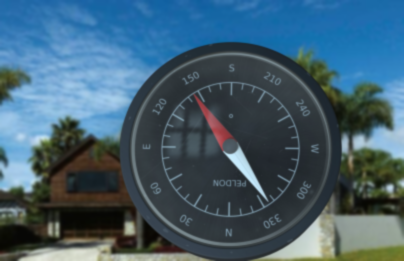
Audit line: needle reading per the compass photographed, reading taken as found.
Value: 145 °
